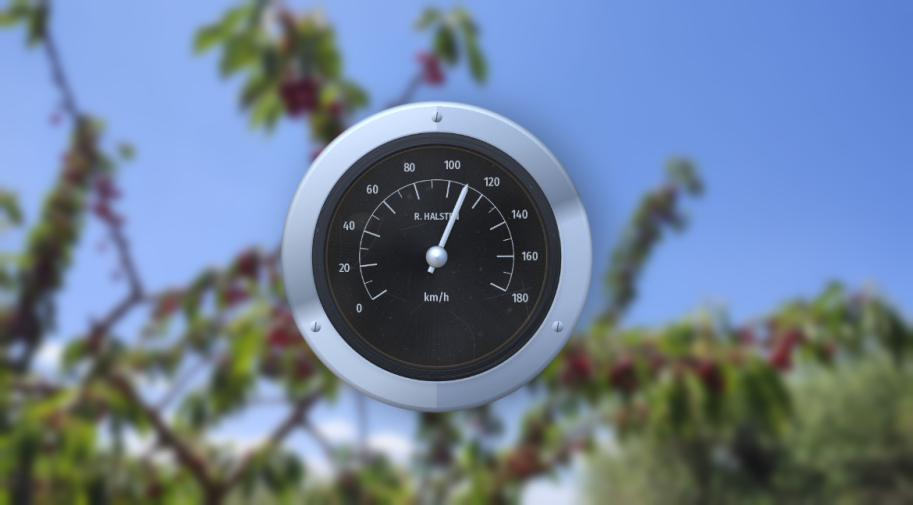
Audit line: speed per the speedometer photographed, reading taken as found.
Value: 110 km/h
